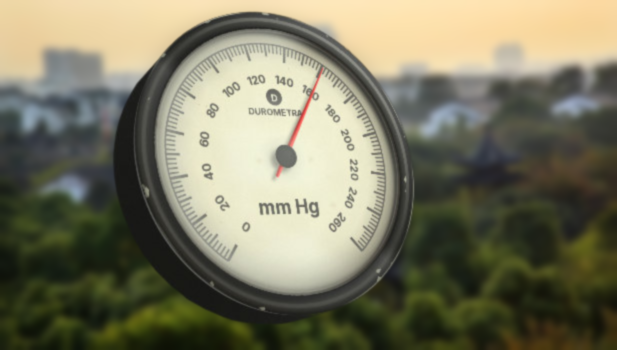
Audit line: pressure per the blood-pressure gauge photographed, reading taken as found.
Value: 160 mmHg
